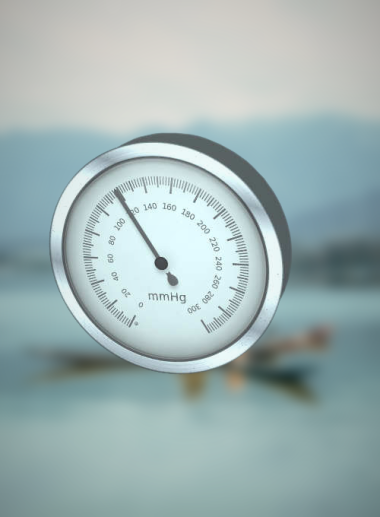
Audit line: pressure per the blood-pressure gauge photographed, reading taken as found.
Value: 120 mmHg
